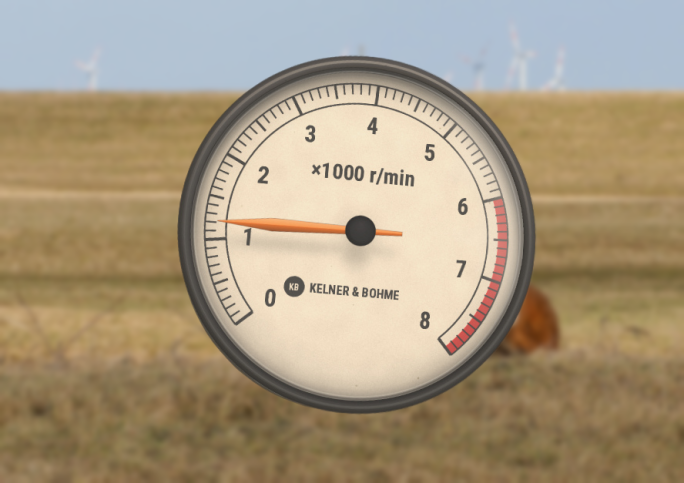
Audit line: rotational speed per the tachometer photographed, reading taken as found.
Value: 1200 rpm
